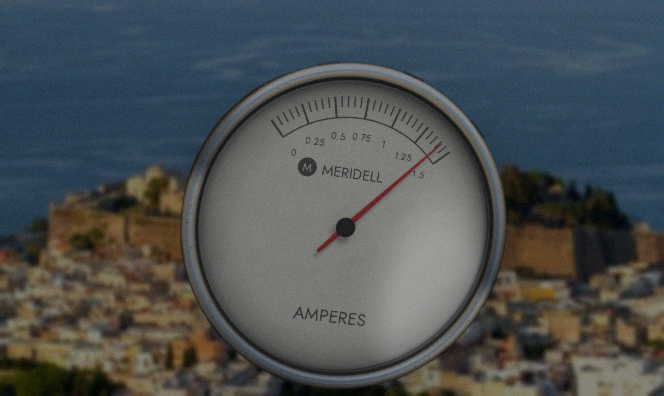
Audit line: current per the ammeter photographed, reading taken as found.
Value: 1.4 A
